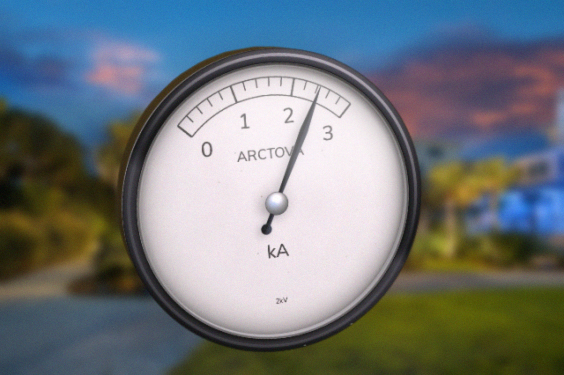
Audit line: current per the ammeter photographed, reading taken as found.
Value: 2.4 kA
